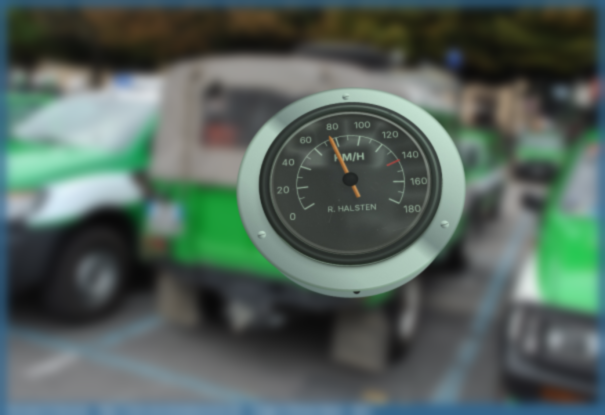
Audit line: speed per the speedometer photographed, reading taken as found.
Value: 75 km/h
